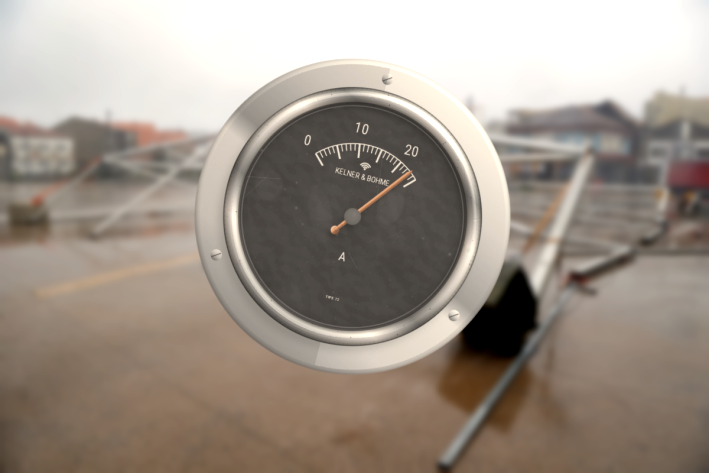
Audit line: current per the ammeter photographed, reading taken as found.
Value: 23 A
